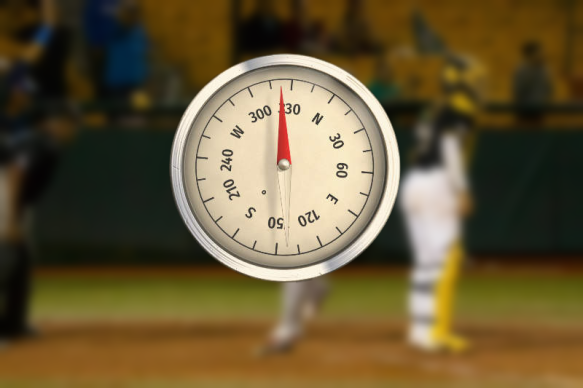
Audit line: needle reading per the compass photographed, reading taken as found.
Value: 322.5 °
